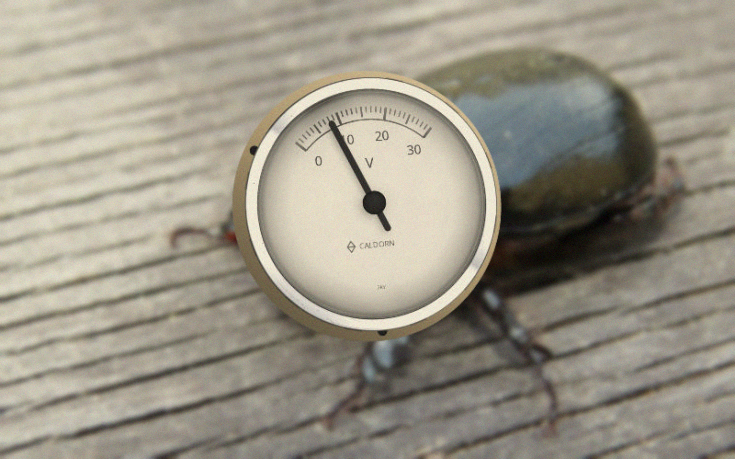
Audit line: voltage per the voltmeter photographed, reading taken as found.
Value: 8 V
